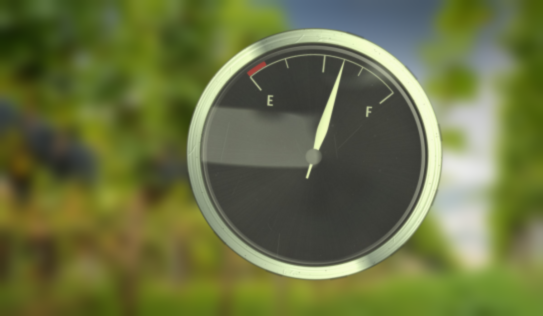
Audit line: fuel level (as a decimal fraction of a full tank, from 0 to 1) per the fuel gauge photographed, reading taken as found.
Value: 0.625
